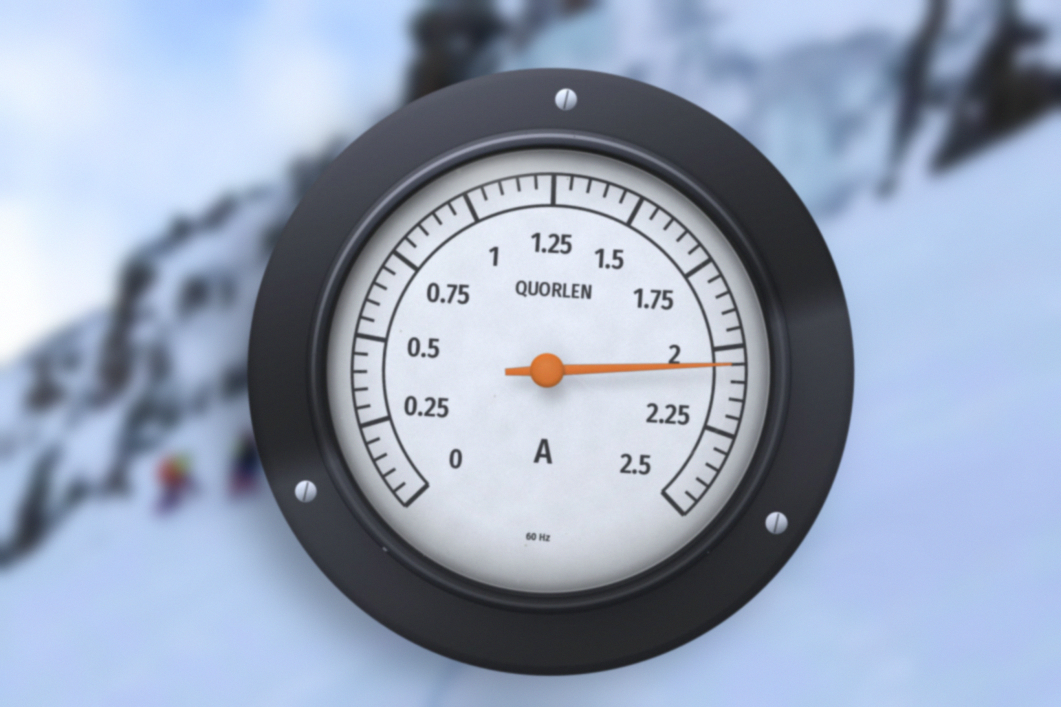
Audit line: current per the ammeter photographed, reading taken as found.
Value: 2.05 A
